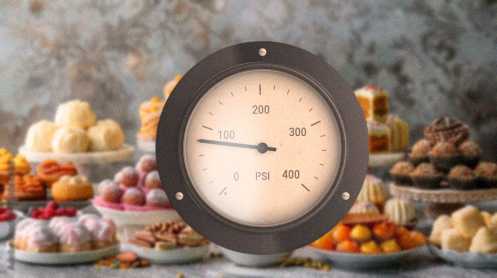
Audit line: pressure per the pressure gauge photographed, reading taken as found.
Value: 80 psi
